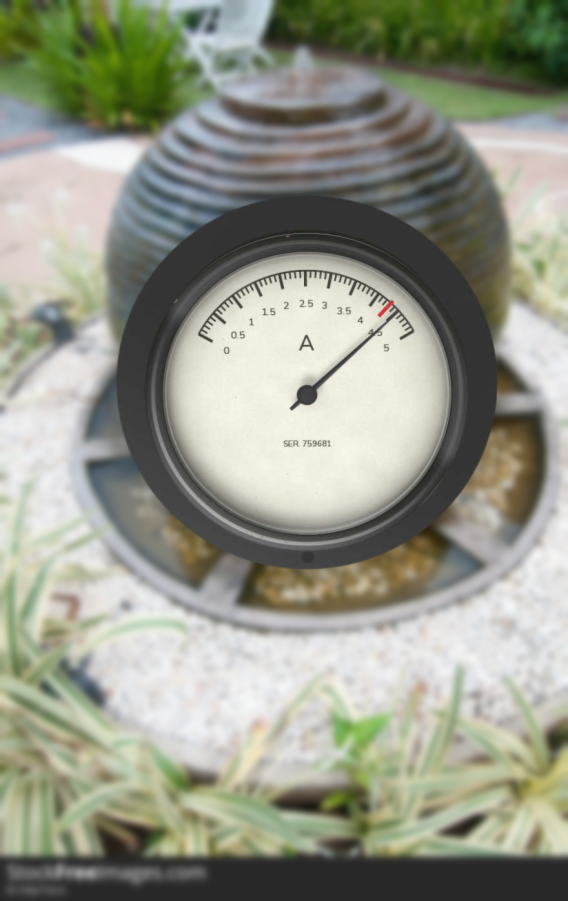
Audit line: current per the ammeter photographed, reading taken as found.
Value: 4.5 A
